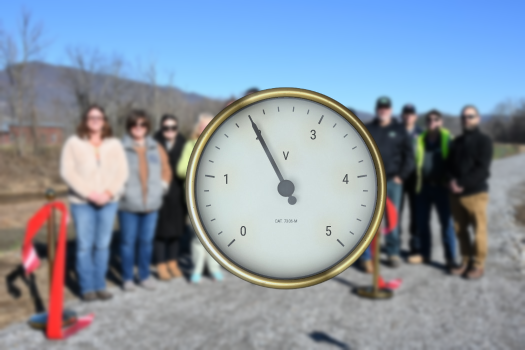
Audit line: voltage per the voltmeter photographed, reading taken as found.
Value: 2 V
